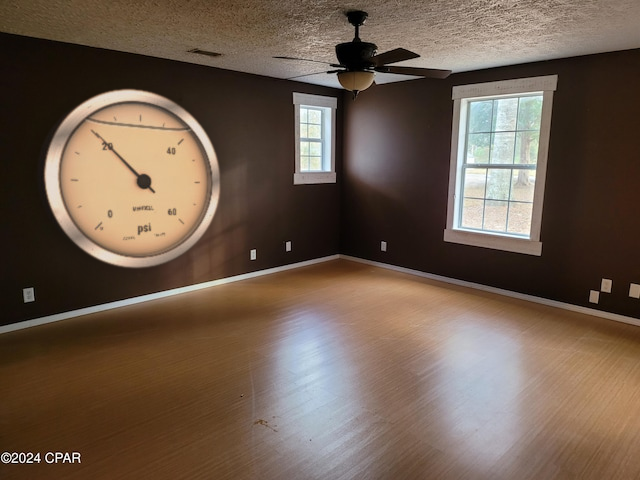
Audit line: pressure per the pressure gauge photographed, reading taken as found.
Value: 20 psi
